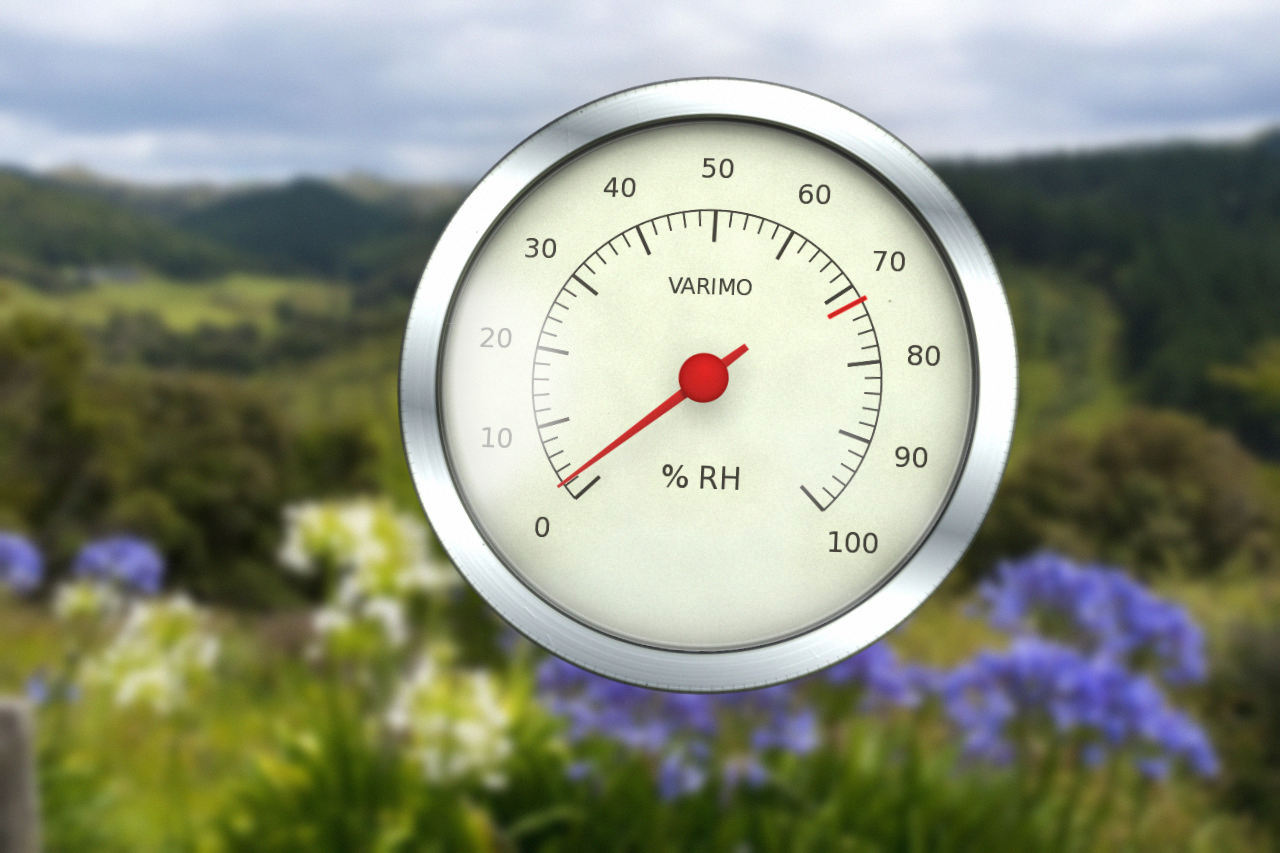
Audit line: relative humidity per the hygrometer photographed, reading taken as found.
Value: 2 %
